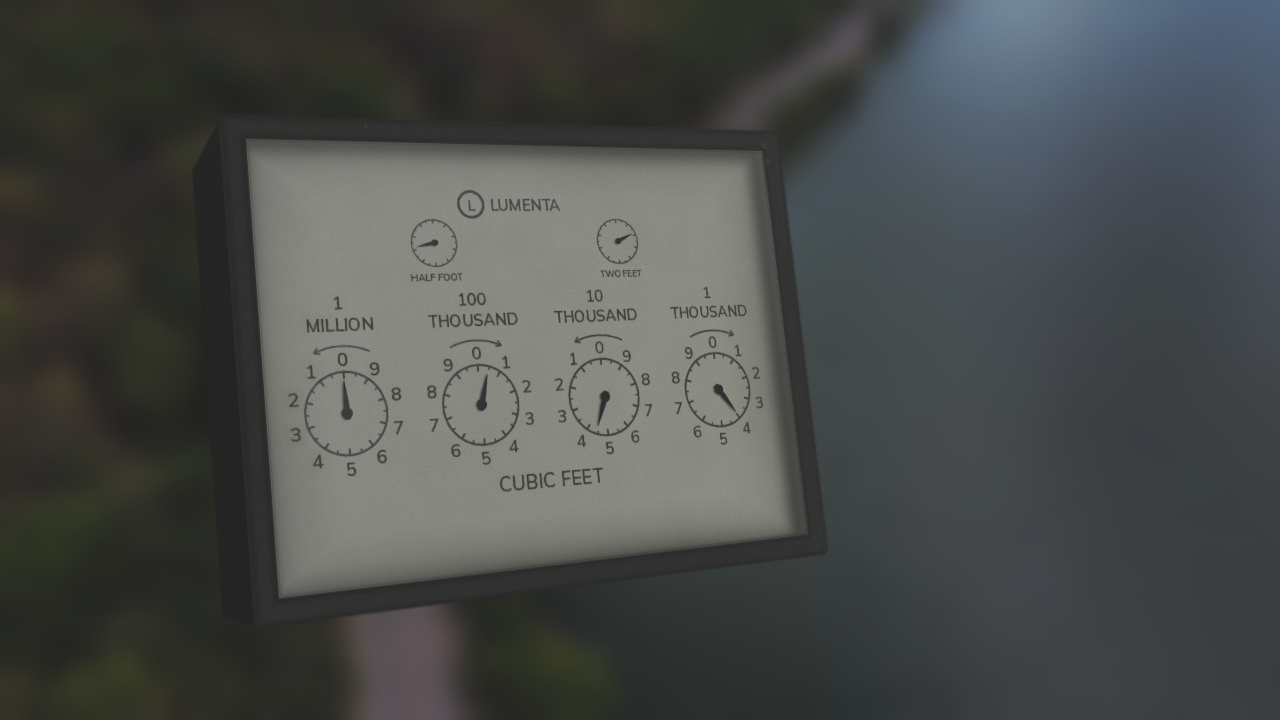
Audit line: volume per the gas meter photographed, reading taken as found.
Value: 4400 ft³
